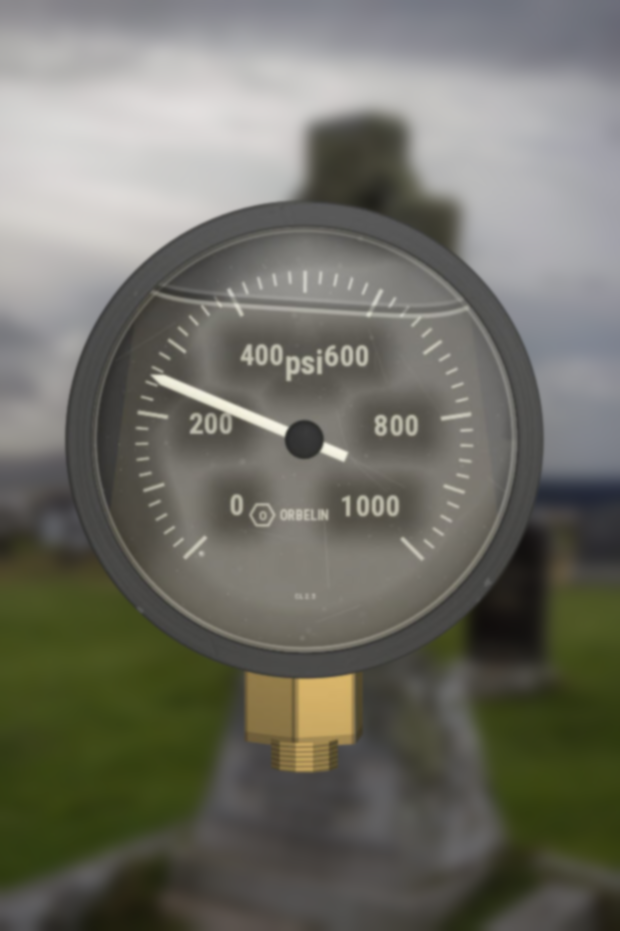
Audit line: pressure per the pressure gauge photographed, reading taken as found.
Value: 250 psi
